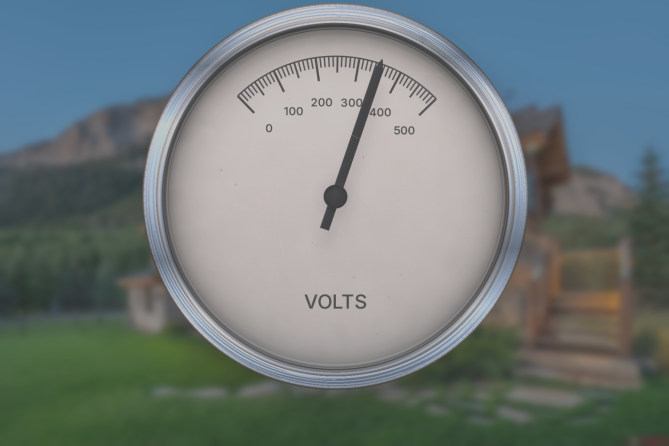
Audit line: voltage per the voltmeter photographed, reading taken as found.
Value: 350 V
